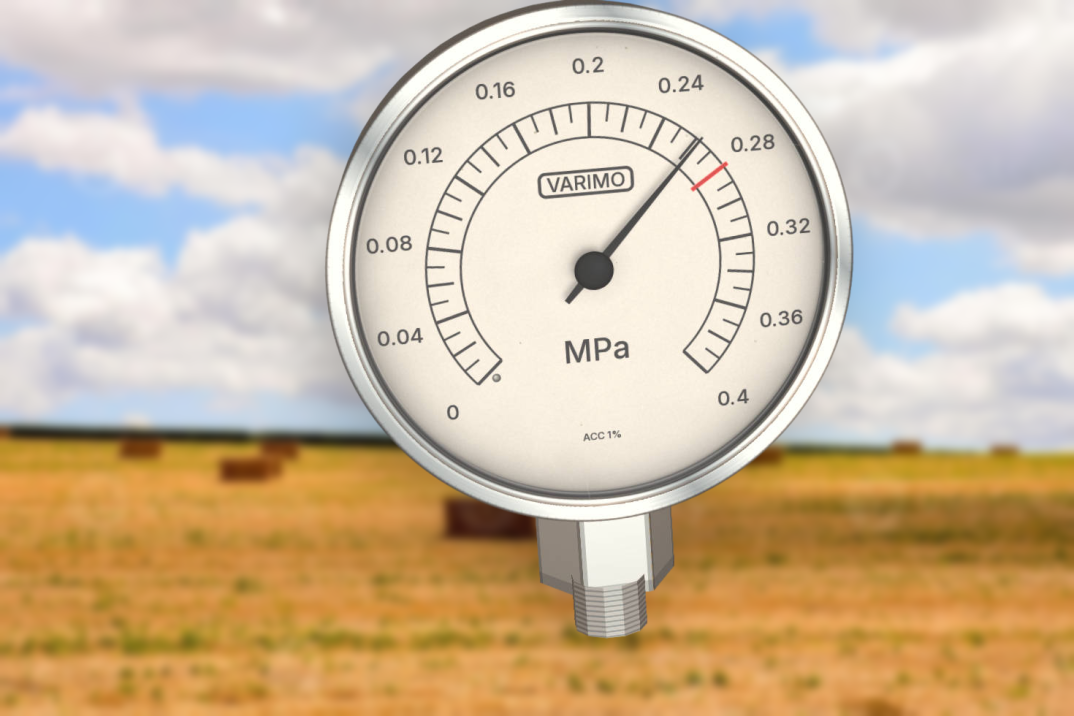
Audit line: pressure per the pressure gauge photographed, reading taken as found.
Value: 0.26 MPa
